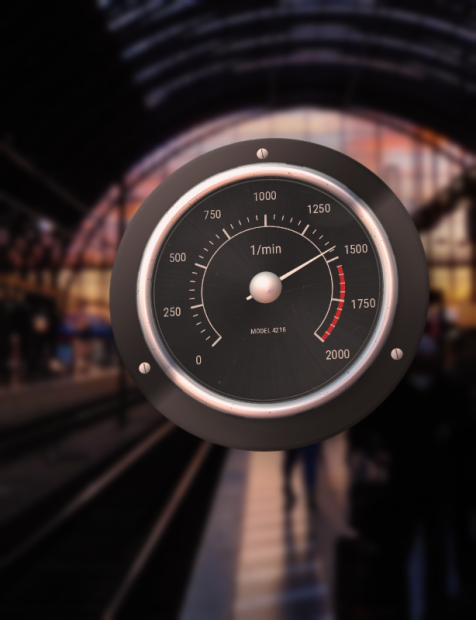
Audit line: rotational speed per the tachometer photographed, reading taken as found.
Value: 1450 rpm
